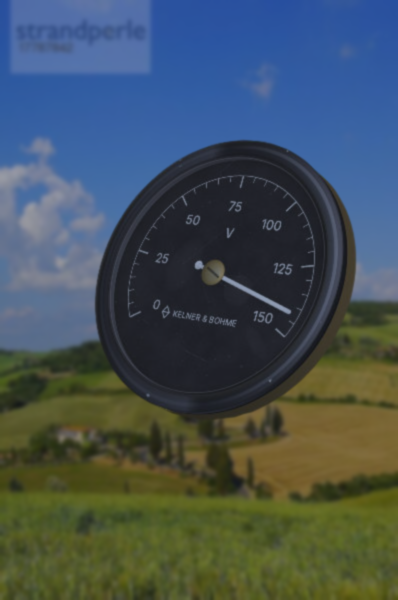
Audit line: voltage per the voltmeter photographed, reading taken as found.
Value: 142.5 V
